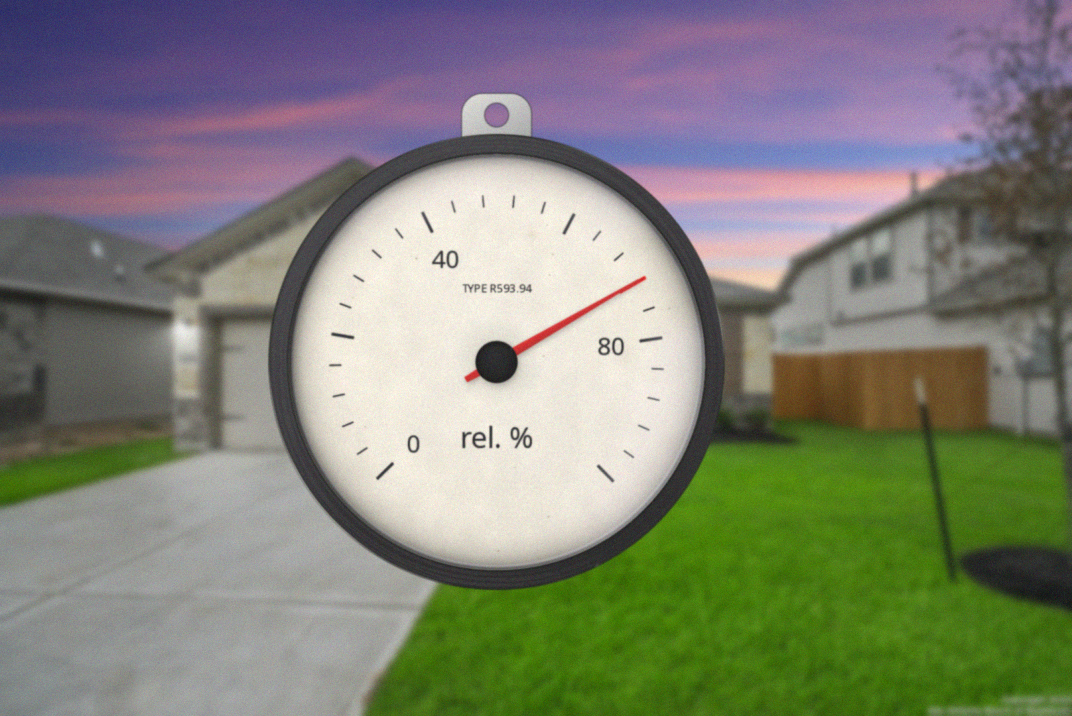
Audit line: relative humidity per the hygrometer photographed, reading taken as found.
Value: 72 %
